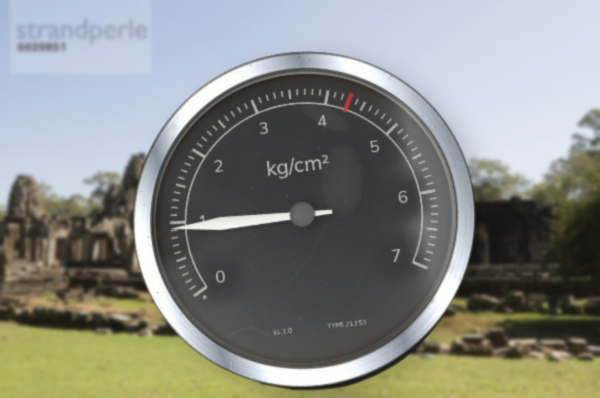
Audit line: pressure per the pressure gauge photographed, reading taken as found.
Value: 0.9 kg/cm²
